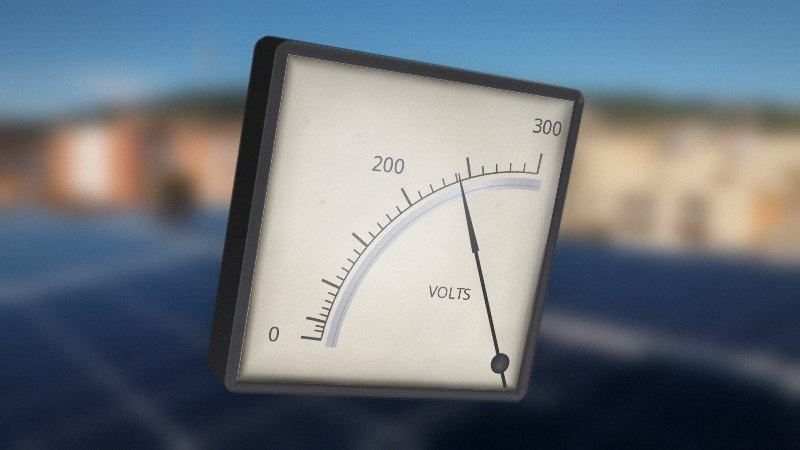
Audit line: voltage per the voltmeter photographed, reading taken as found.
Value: 240 V
